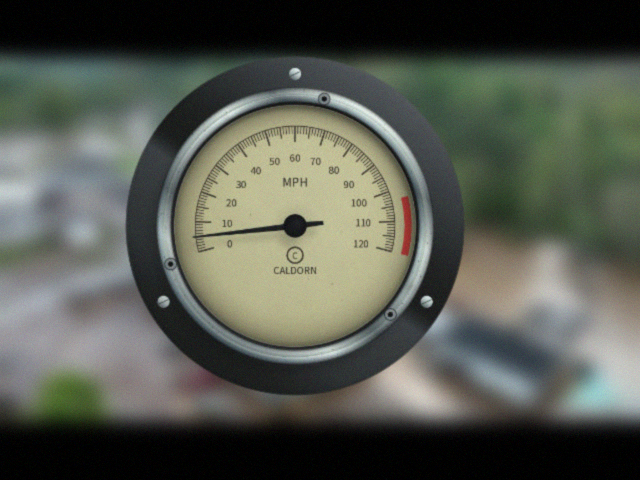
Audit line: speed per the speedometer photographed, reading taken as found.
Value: 5 mph
